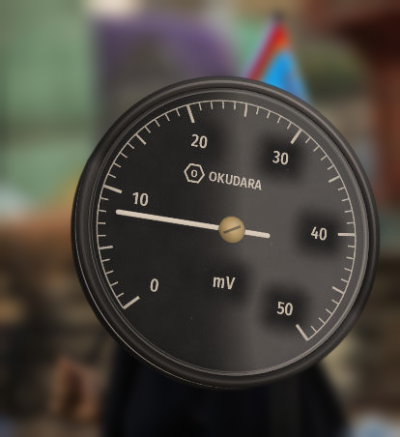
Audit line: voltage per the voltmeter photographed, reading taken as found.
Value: 8 mV
